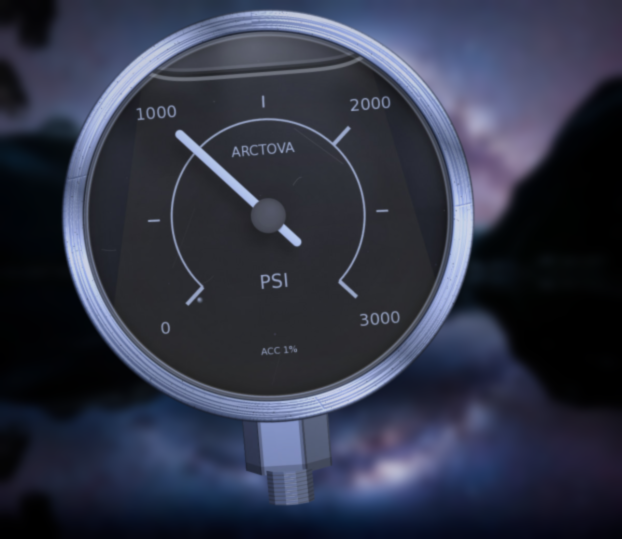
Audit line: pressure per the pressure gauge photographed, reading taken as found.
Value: 1000 psi
